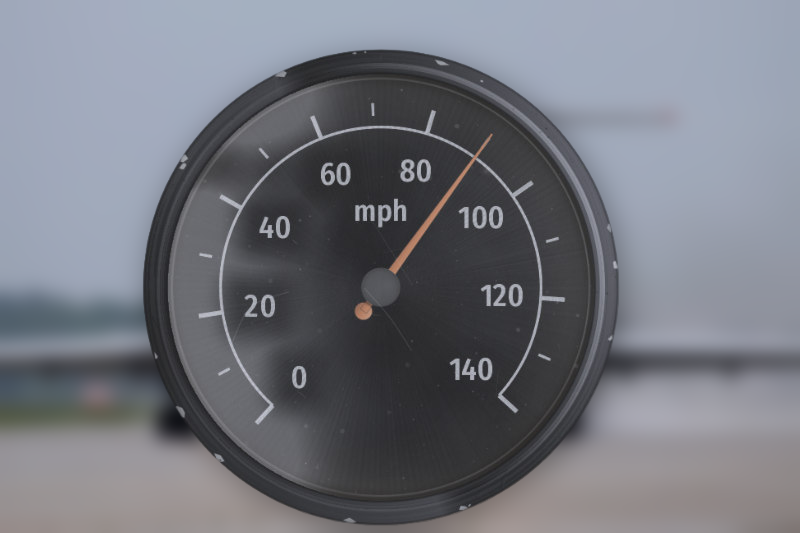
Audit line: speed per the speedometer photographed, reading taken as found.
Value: 90 mph
